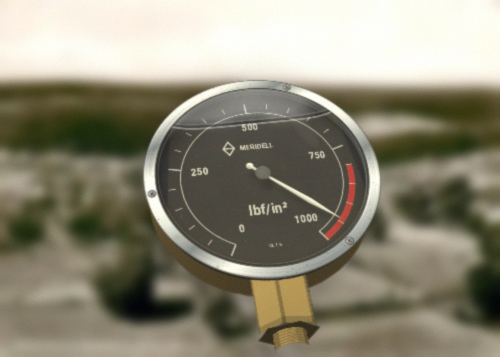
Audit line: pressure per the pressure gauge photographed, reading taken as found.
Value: 950 psi
